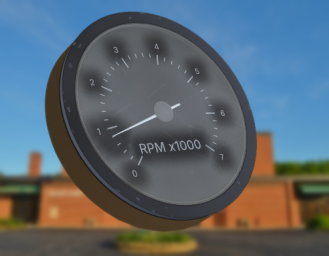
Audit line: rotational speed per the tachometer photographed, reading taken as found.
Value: 800 rpm
